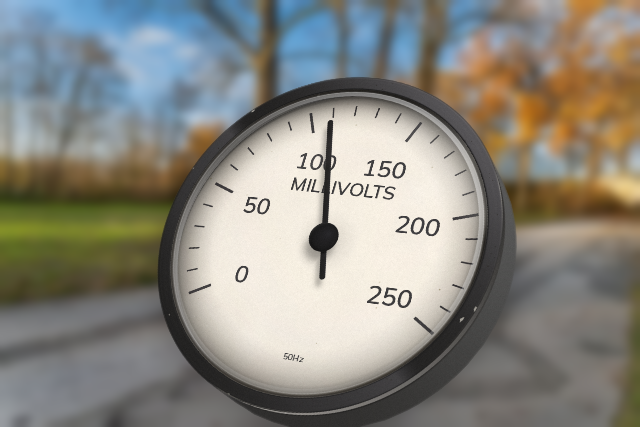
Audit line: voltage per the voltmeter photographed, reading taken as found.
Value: 110 mV
